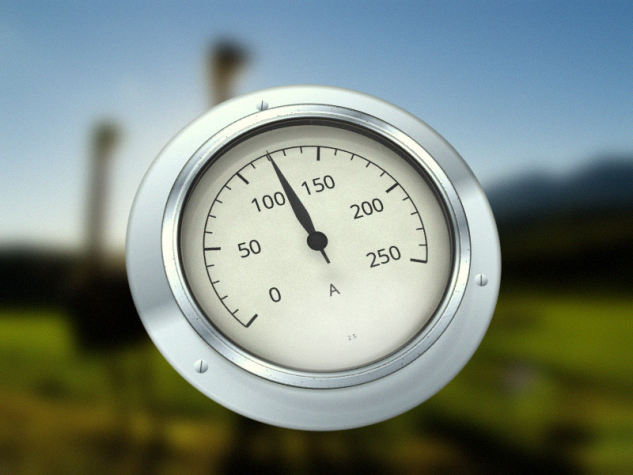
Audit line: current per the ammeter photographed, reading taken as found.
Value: 120 A
